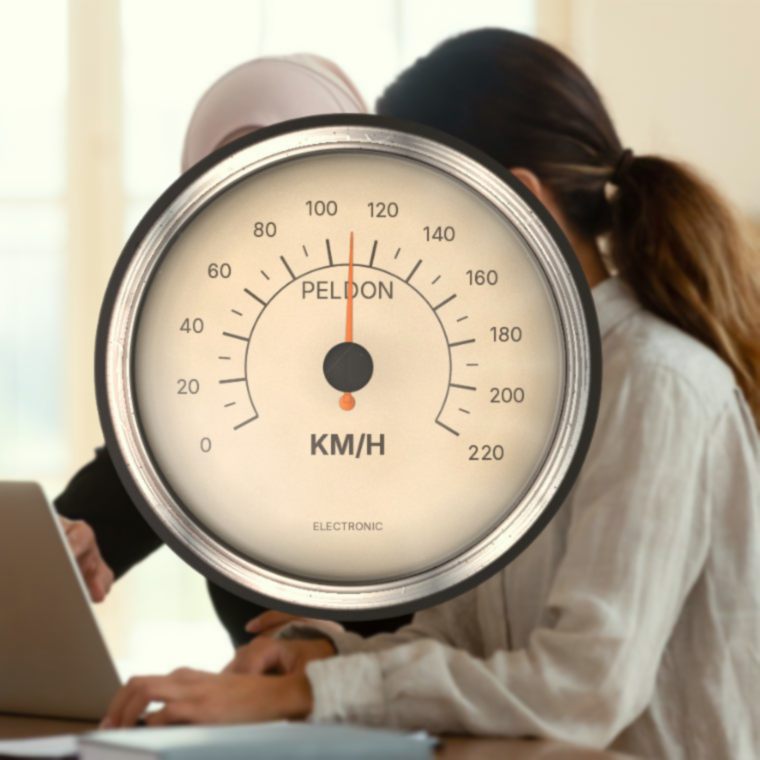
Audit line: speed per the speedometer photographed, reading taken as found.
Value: 110 km/h
